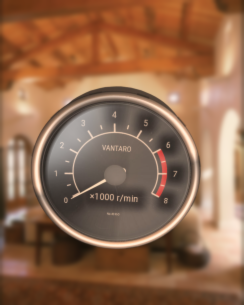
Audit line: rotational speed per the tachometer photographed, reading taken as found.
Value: 0 rpm
